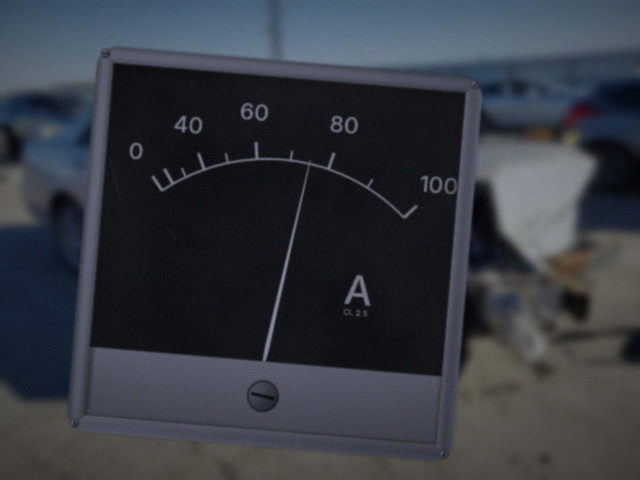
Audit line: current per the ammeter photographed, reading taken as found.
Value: 75 A
